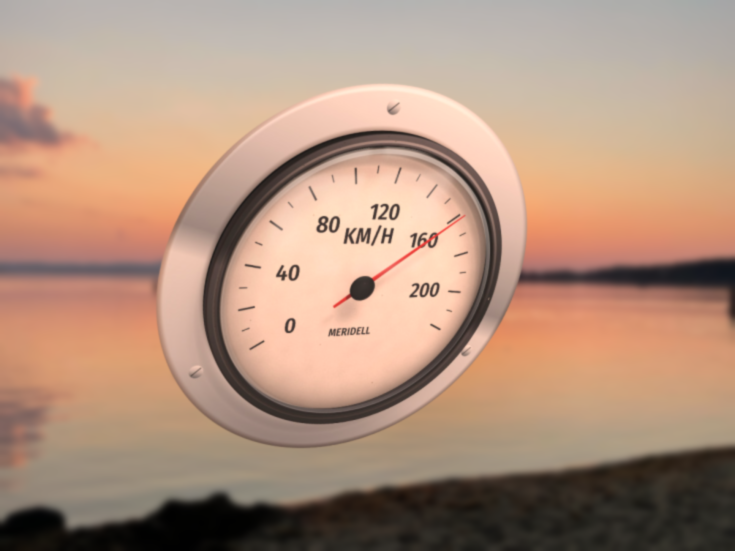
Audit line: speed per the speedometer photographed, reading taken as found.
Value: 160 km/h
